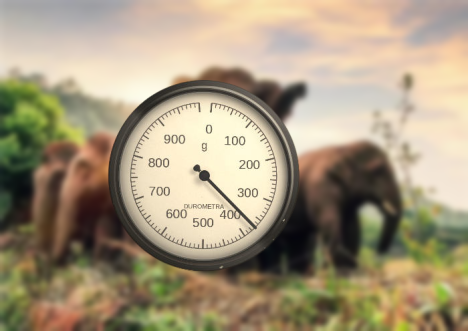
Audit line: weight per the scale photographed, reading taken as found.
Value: 370 g
